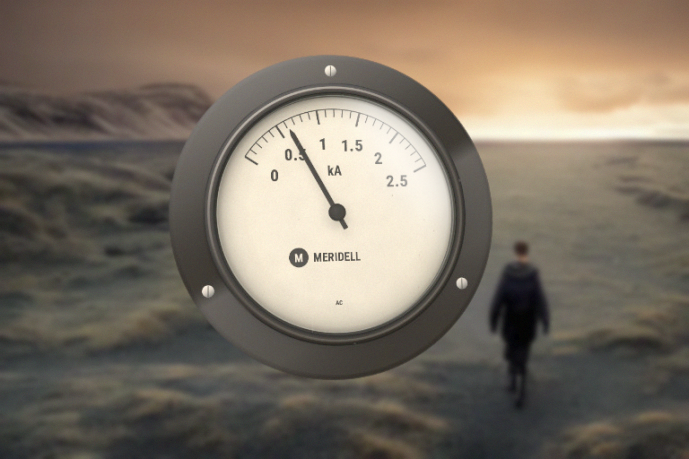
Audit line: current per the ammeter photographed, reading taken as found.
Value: 0.6 kA
